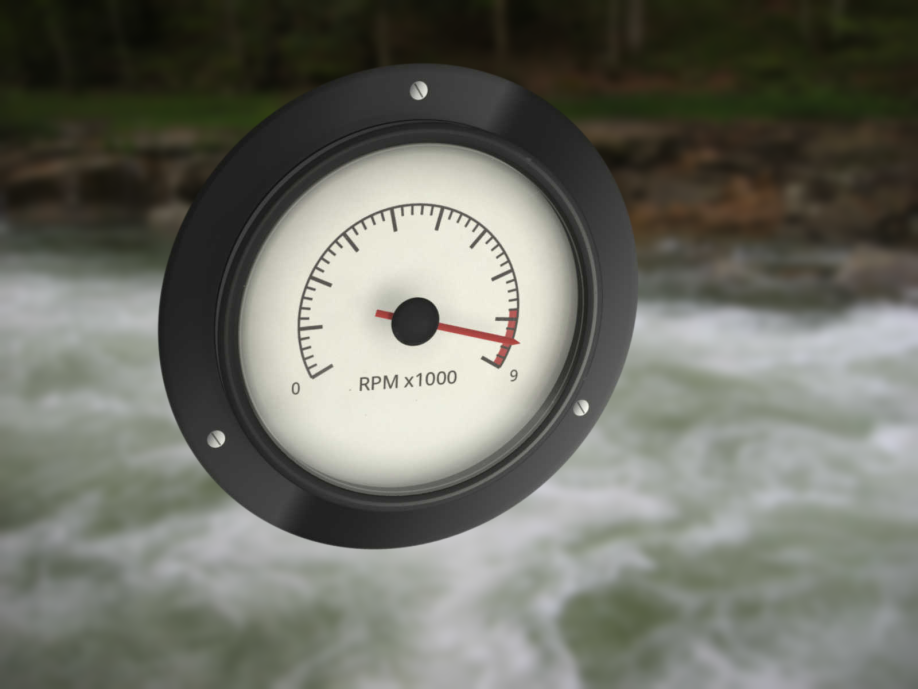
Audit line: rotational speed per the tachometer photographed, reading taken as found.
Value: 8400 rpm
